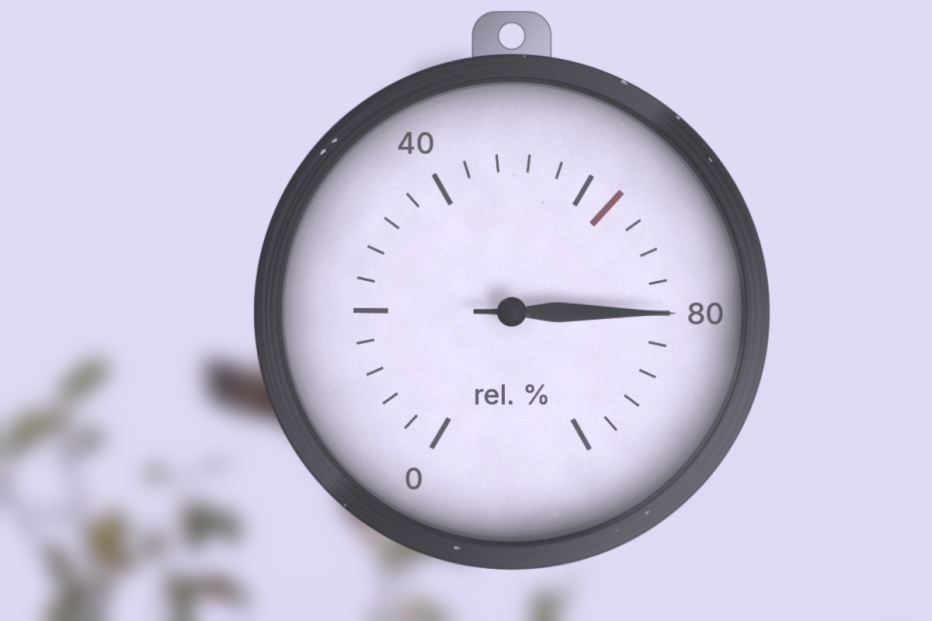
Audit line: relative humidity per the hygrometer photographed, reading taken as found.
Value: 80 %
